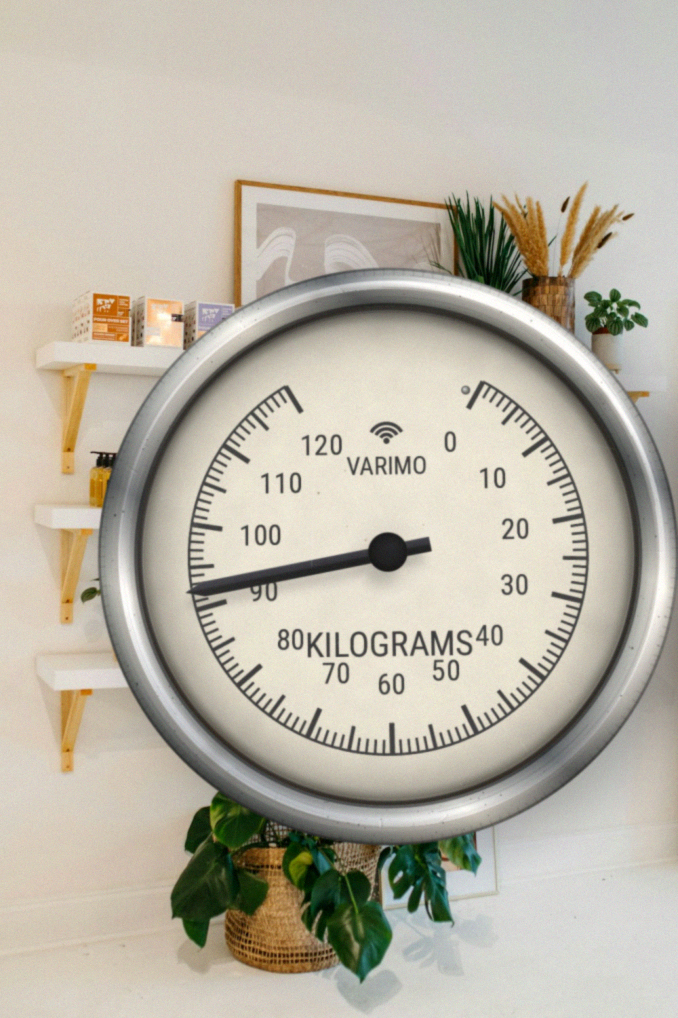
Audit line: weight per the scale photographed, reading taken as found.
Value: 92 kg
